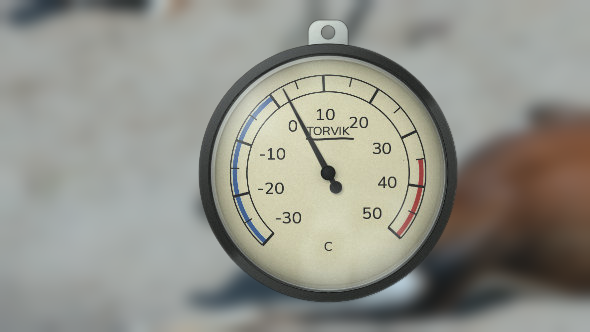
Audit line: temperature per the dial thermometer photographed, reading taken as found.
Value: 2.5 °C
